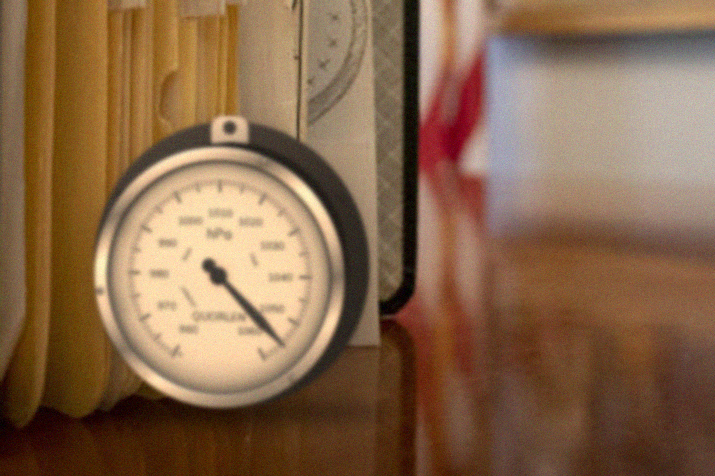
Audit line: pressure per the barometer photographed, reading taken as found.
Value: 1055 hPa
